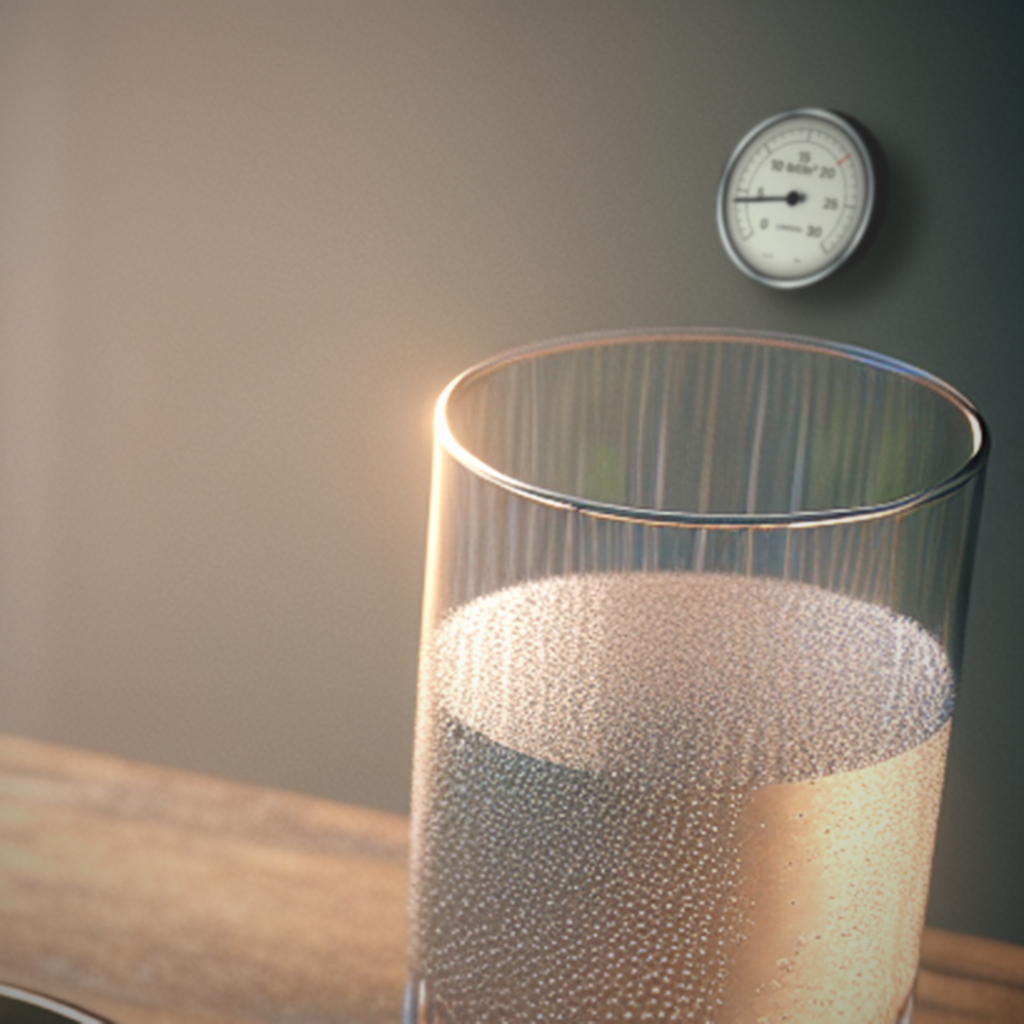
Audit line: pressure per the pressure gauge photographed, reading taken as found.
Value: 4 psi
